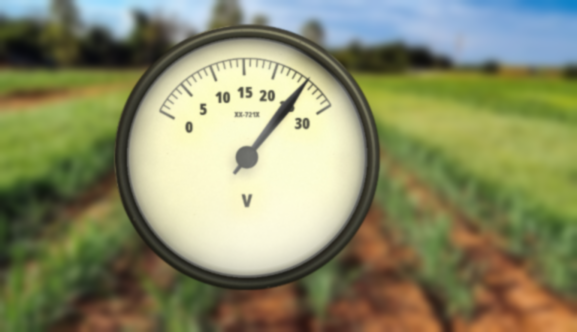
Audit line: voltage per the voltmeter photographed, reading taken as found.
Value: 25 V
